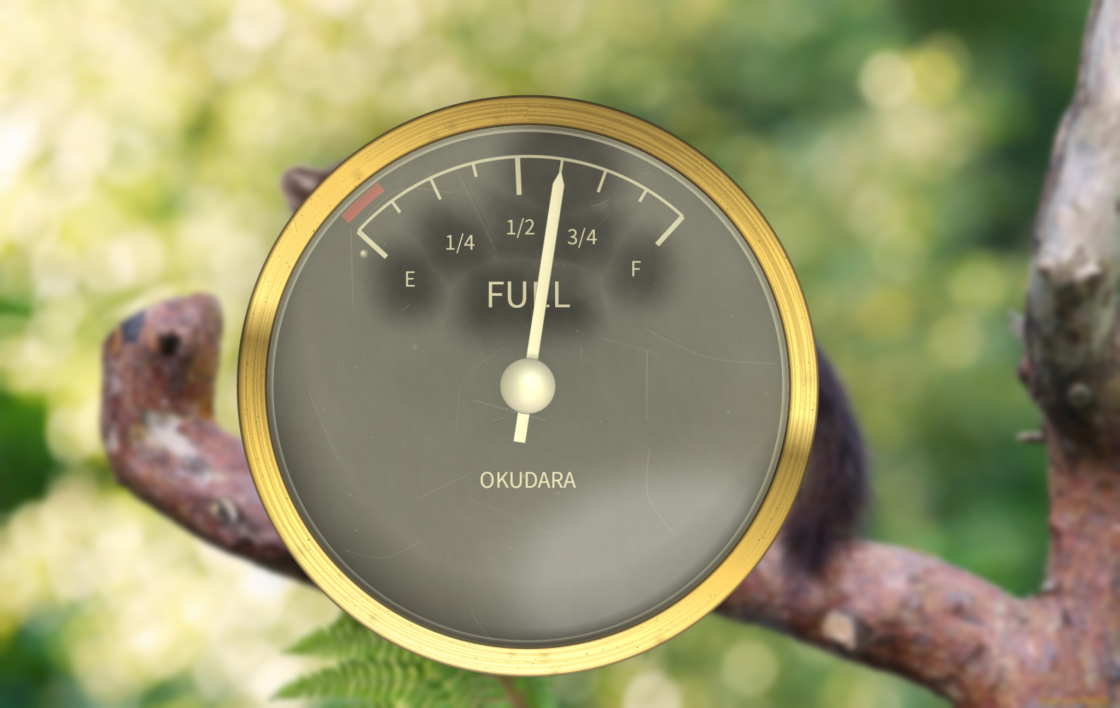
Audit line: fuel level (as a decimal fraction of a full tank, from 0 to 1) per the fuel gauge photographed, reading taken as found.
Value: 0.625
